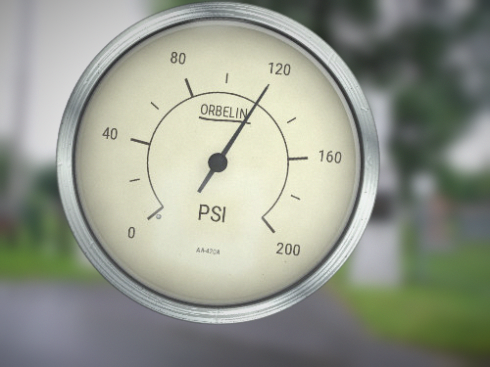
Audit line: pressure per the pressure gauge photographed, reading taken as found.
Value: 120 psi
